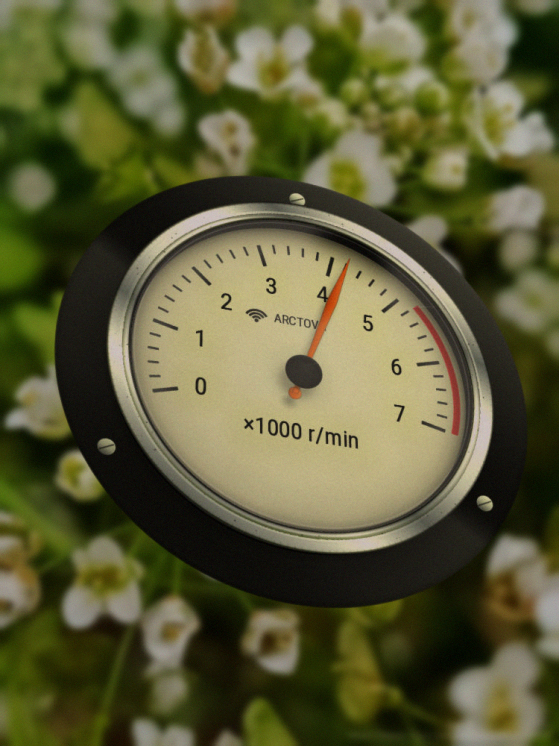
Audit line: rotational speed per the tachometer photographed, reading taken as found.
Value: 4200 rpm
